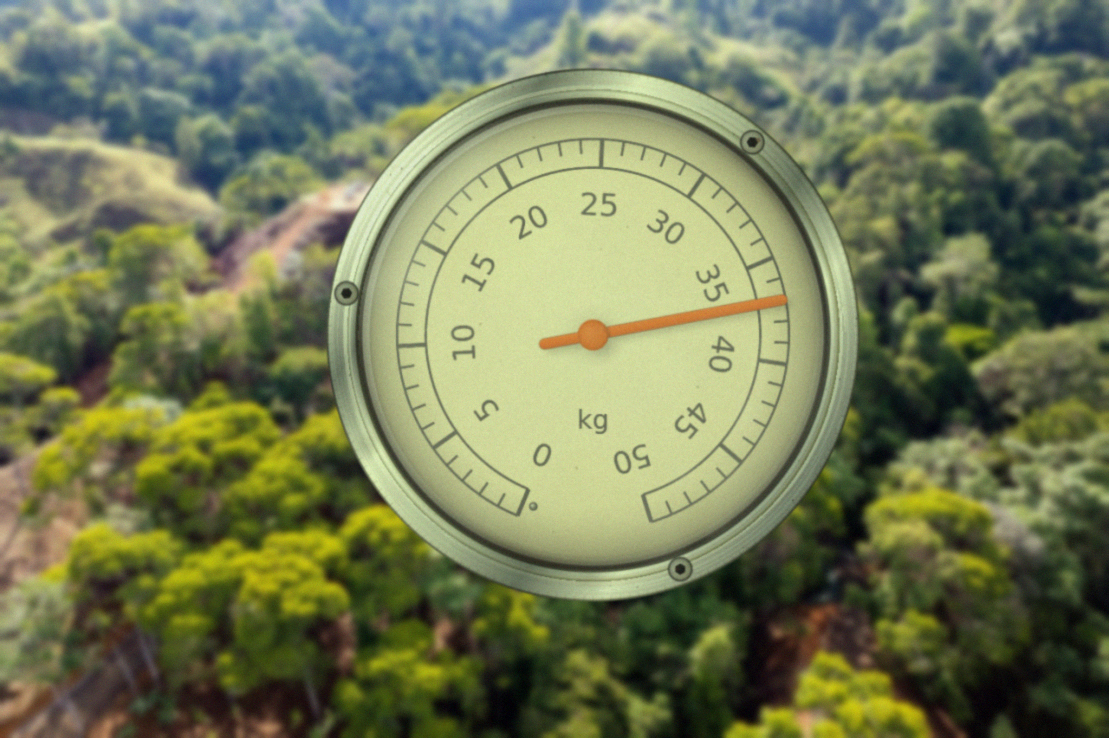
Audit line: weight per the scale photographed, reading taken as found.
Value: 37 kg
